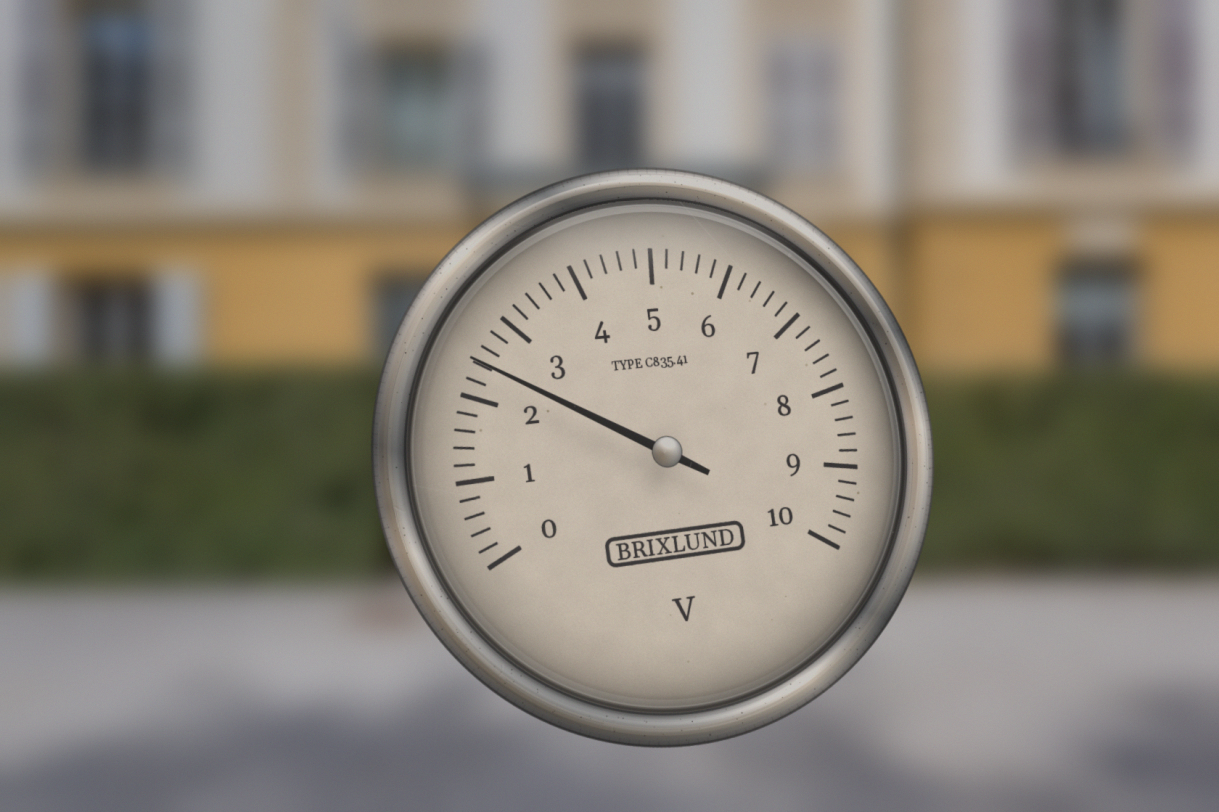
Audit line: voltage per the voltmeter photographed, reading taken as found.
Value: 2.4 V
